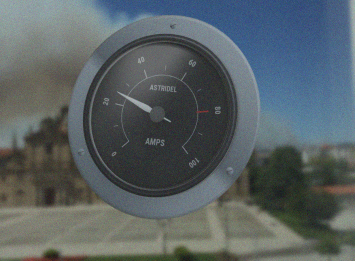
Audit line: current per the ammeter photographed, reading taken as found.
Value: 25 A
